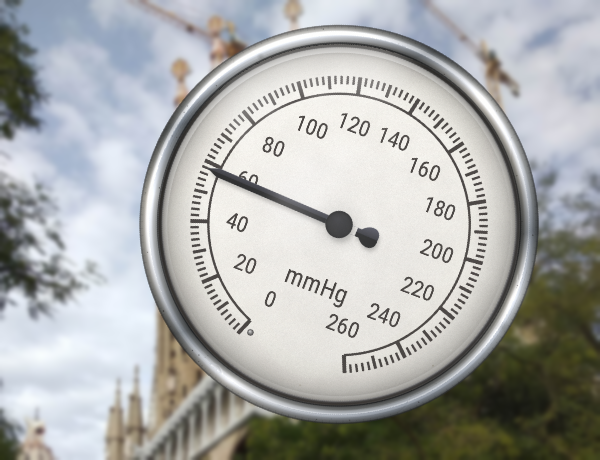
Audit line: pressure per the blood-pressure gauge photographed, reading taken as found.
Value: 58 mmHg
